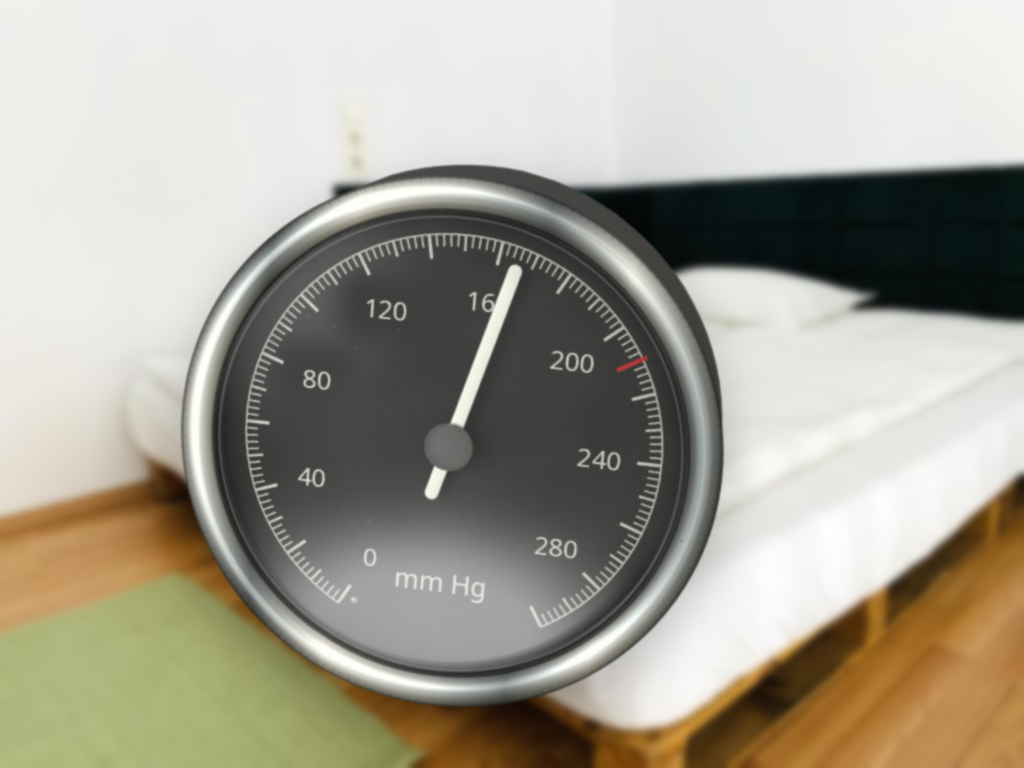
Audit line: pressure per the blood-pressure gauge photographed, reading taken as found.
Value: 166 mmHg
